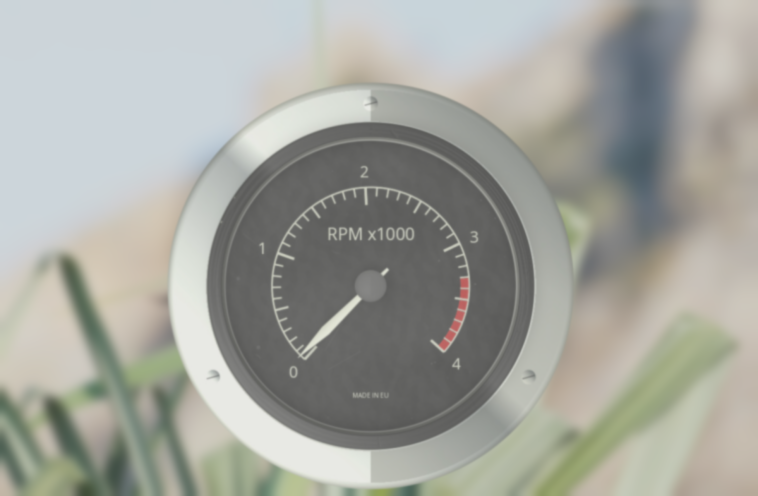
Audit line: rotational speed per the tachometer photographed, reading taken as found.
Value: 50 rpm
